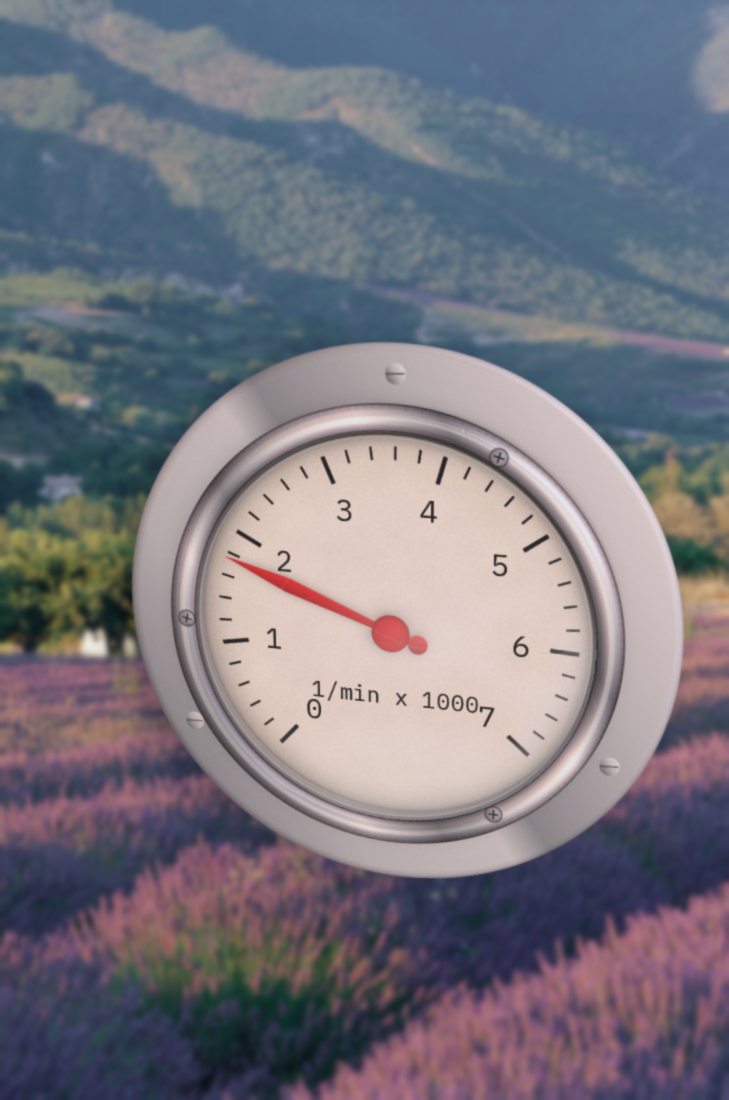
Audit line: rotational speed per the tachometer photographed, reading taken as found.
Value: 1800 rpm
